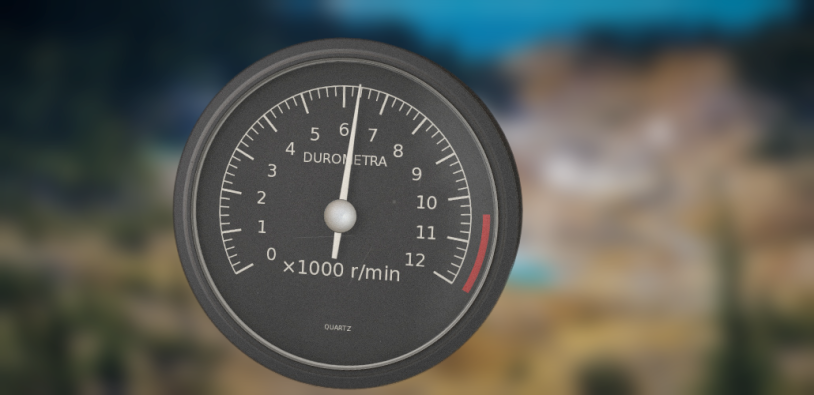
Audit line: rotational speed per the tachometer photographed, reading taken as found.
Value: 6400 rpm
